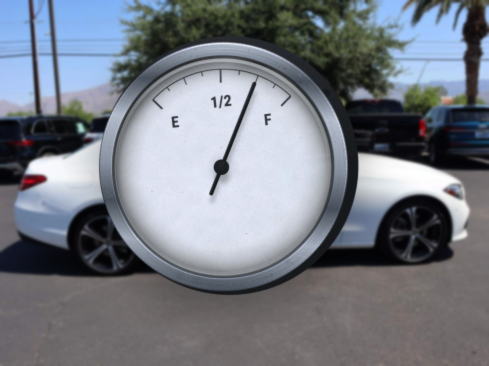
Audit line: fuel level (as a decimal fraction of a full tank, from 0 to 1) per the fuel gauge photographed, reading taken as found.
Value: 0.75
